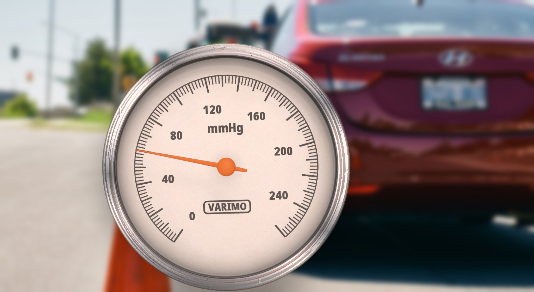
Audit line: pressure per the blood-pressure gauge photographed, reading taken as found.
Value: 60 mmHg
